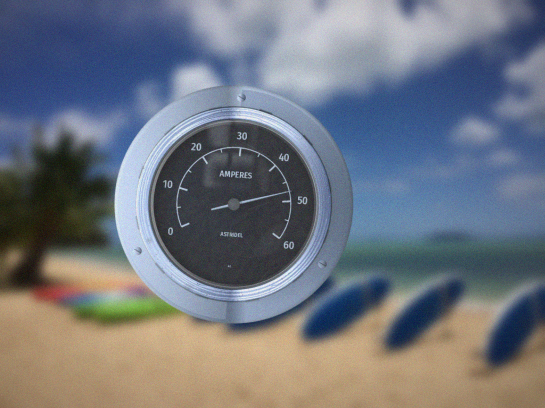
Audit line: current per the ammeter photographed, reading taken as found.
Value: 47.5 A
